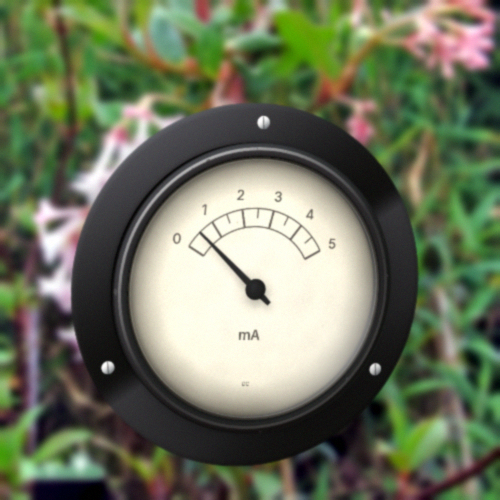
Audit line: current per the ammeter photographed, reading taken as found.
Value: 0.5 mA
